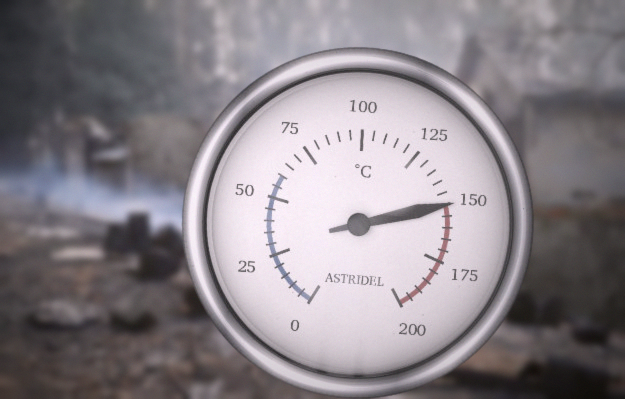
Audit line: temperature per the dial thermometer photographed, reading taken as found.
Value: 150 °C
